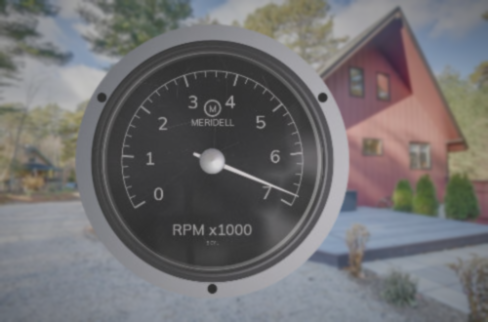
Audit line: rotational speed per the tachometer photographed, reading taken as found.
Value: 6800 rpm
